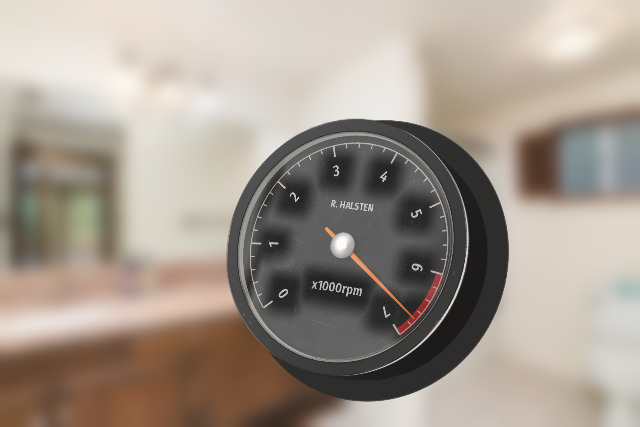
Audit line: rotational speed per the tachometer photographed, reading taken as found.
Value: 6700 rpm
